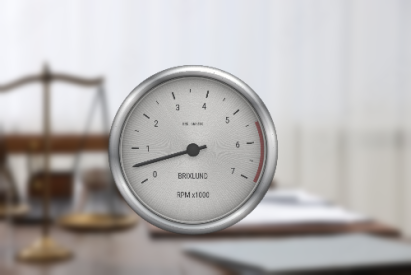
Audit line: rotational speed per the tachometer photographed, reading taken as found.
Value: 500 rpm
